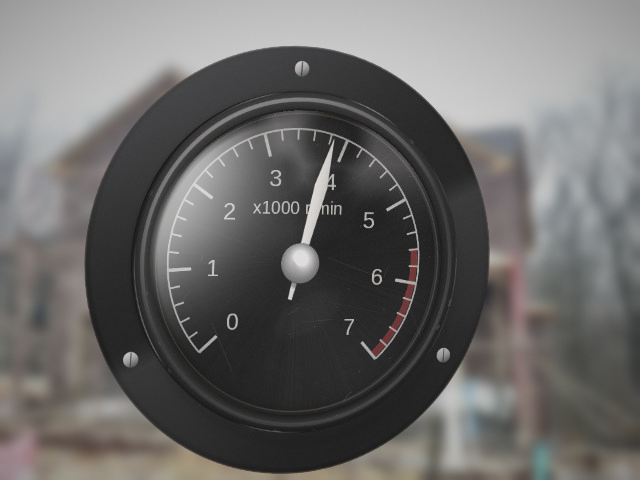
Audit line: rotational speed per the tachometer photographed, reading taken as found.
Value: 3800 rpm
